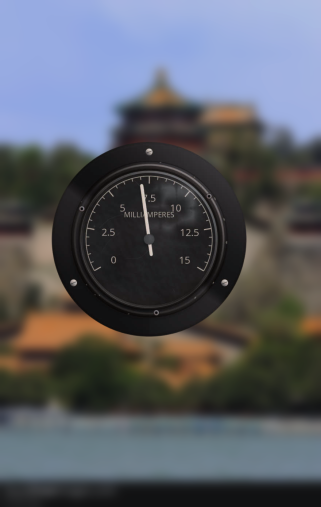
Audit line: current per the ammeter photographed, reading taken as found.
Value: 7 mA
